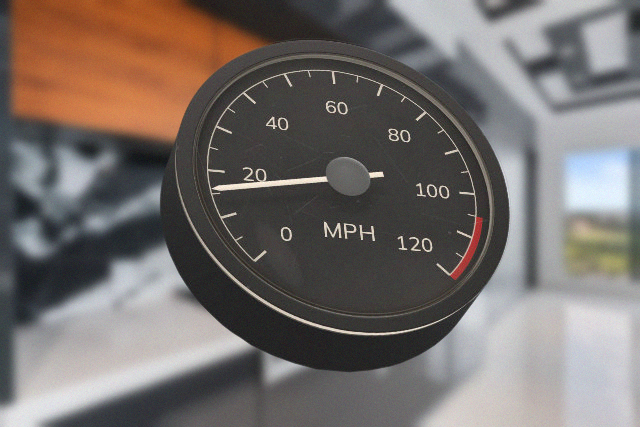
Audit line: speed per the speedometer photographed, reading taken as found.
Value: 15 mph
